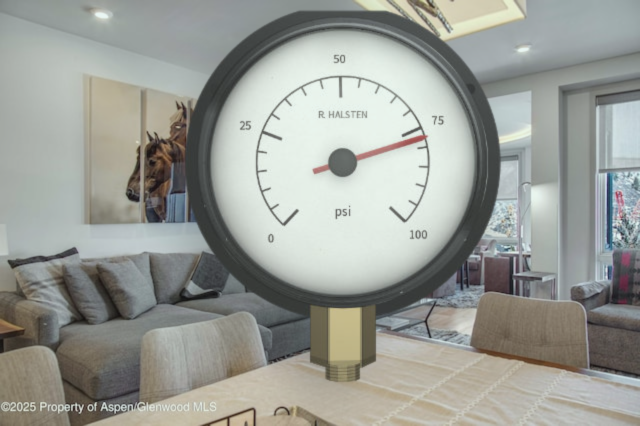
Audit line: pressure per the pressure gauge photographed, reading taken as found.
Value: 77.5 psi
